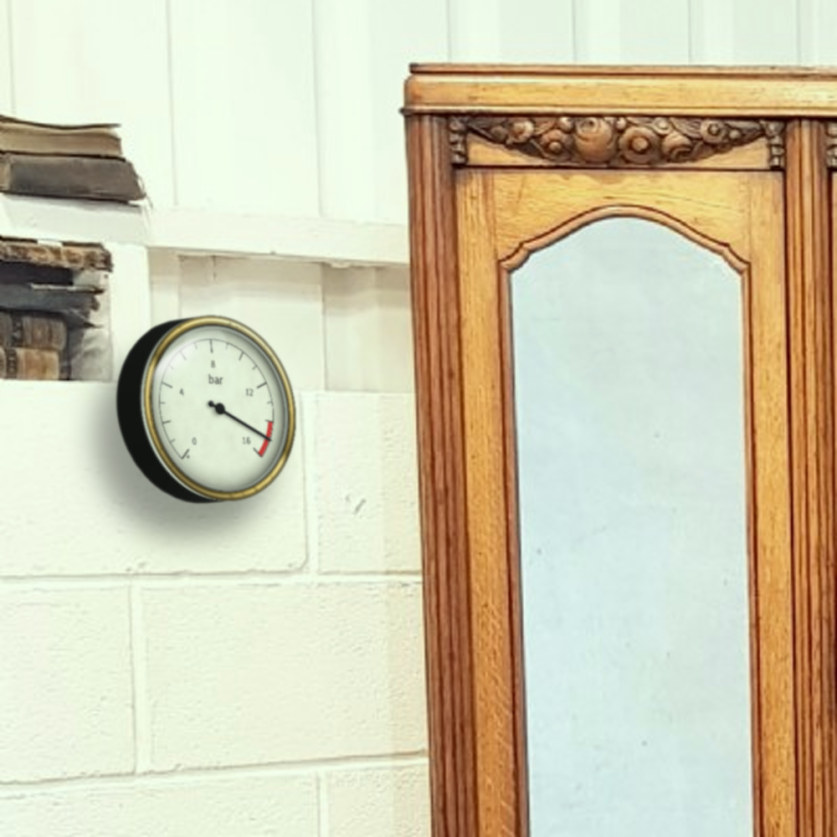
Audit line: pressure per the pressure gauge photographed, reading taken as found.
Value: 15 bar
